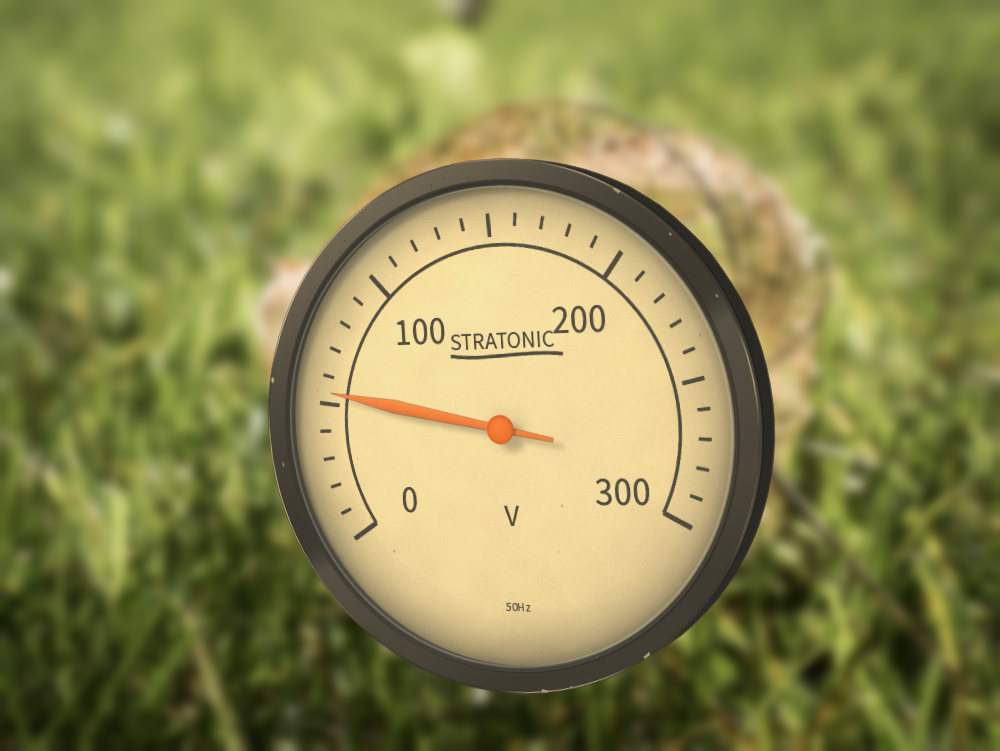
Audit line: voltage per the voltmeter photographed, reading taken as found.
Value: 55 V
